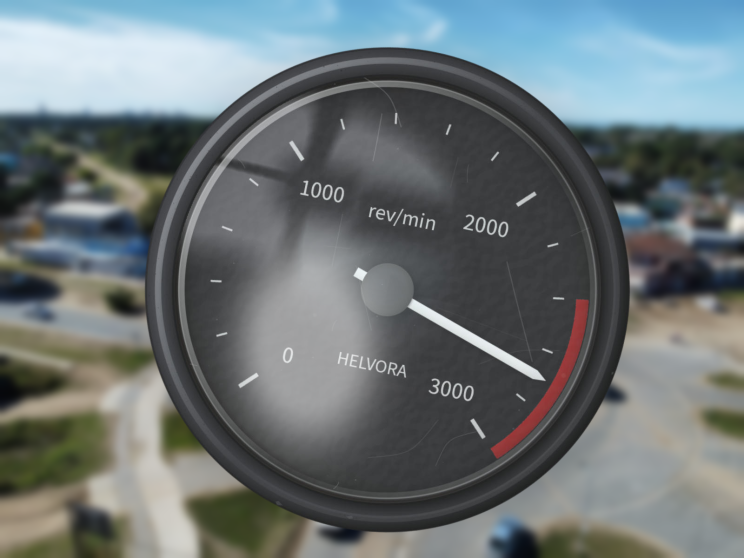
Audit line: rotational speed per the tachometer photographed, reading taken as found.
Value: 2700 rpm
